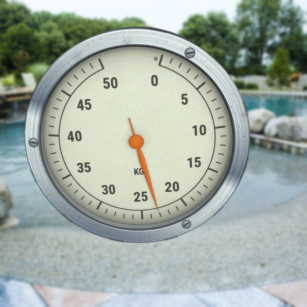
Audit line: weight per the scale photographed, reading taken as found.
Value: 23 kg
